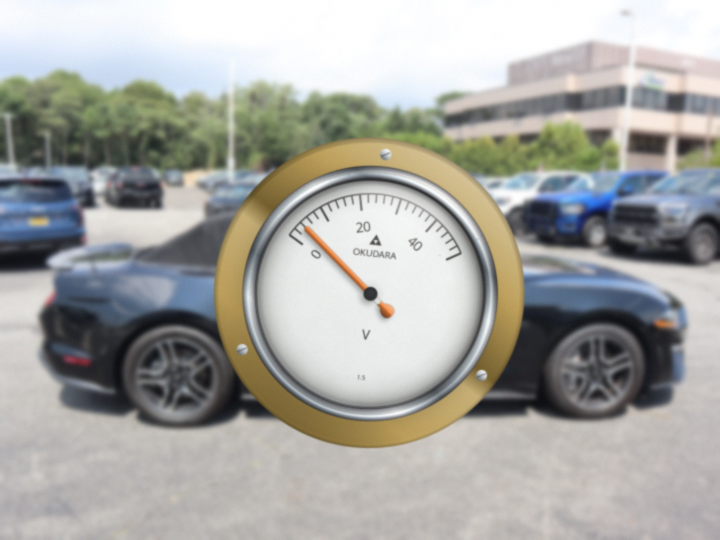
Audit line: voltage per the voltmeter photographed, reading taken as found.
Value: 4 V
